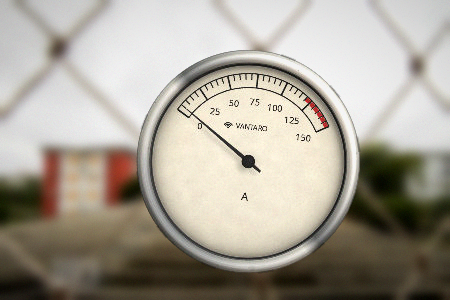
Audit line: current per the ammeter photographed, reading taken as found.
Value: 5 A
